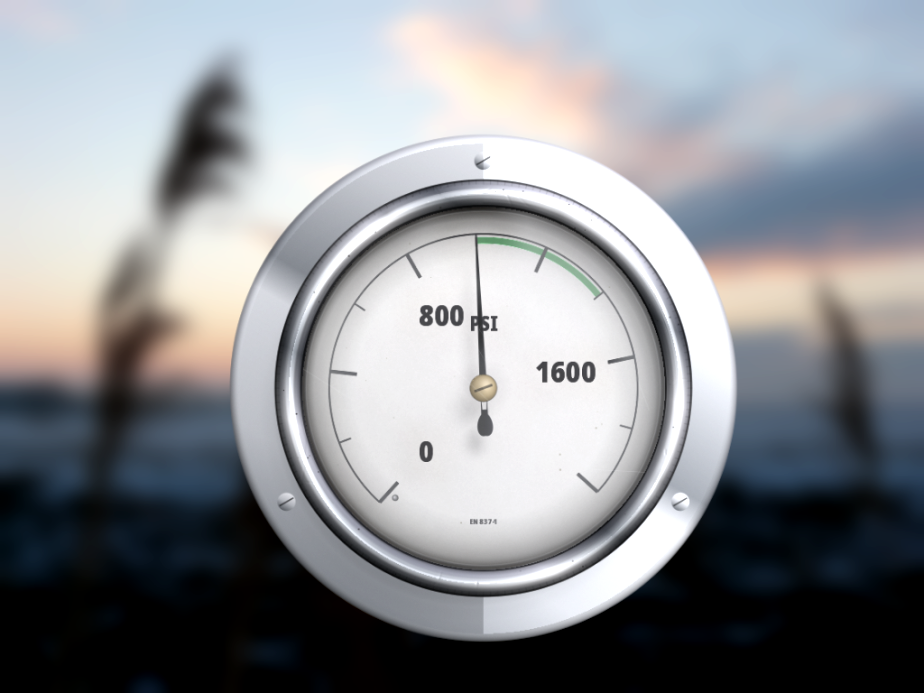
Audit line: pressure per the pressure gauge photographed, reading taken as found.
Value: 1000 psi
